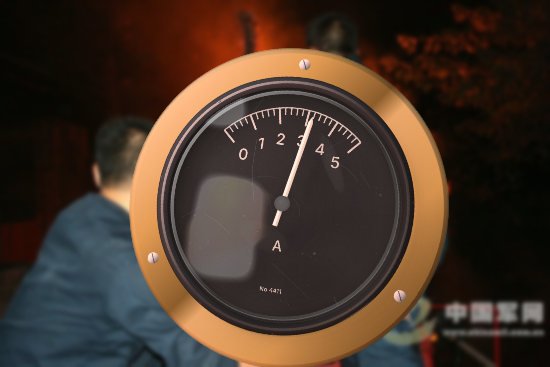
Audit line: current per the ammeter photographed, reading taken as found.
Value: 3.2 A
